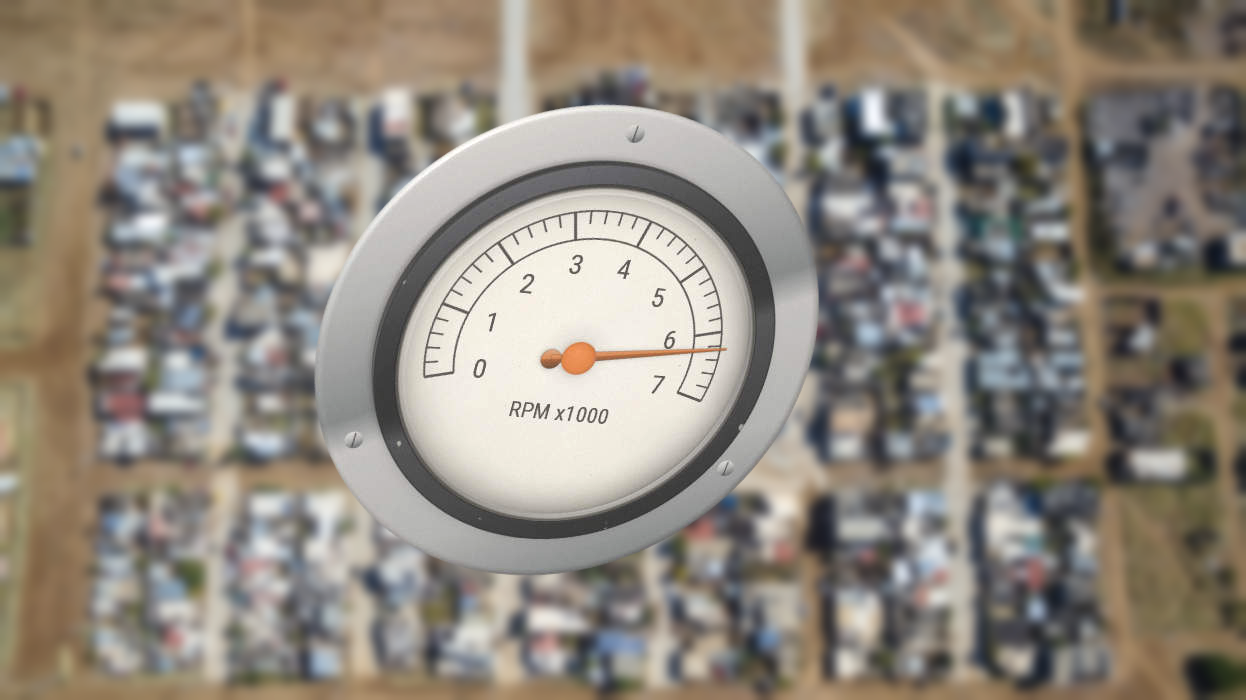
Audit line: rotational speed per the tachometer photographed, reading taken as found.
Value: 6200 rpm
